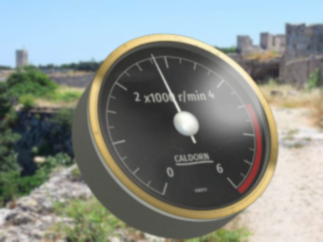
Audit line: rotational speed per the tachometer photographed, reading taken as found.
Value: 2750 rpm
